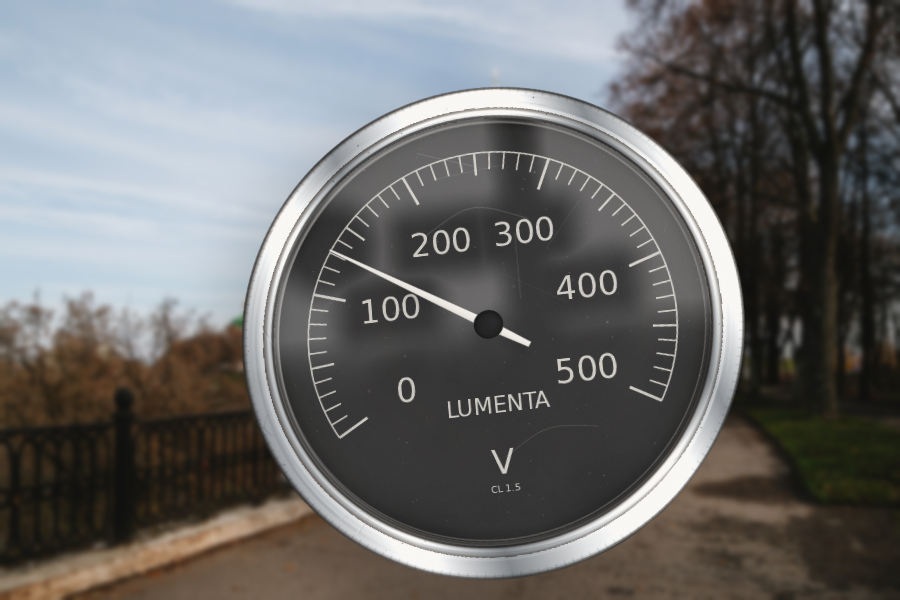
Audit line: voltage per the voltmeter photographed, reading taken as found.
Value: 130 V
